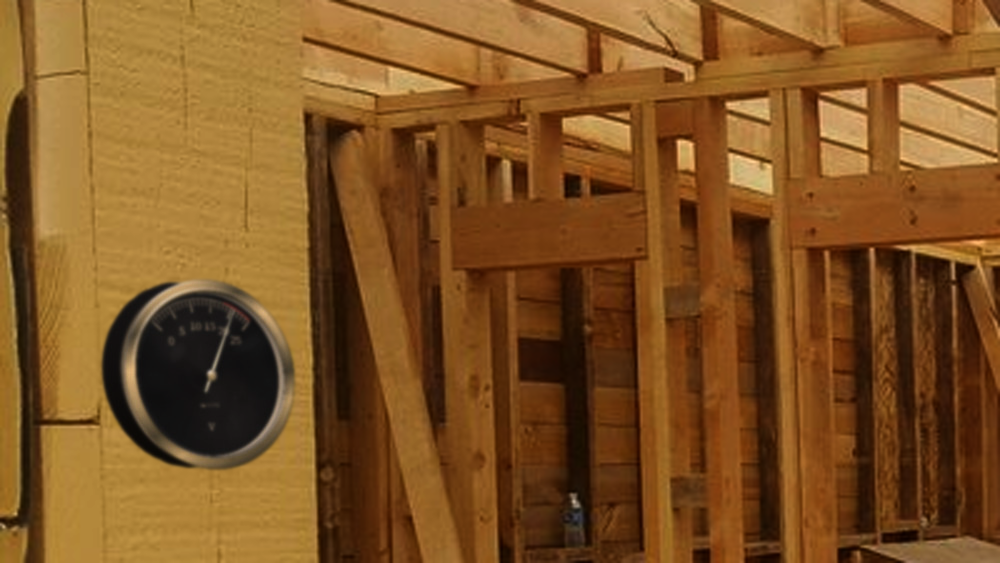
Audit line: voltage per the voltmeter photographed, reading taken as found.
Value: 20 V
